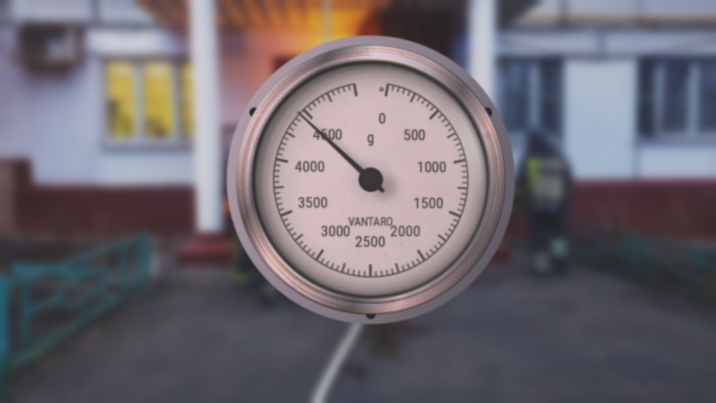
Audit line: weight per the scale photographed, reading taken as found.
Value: 4450 g
